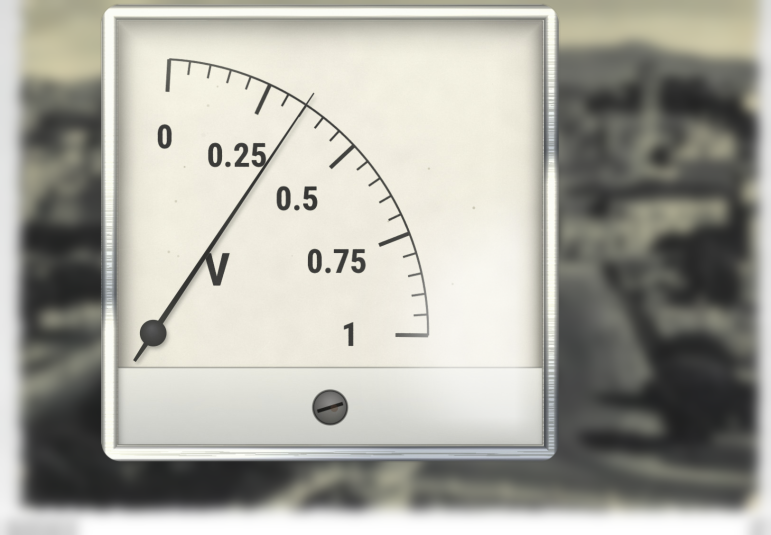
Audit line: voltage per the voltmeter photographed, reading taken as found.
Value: 0.35 V
